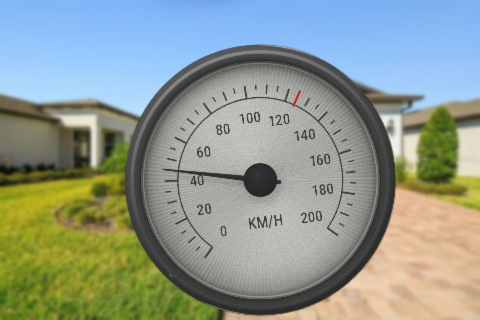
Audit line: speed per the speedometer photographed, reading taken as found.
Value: 45 km/h
